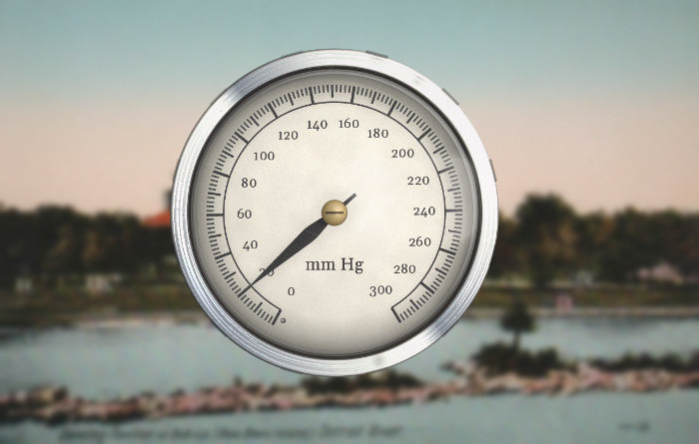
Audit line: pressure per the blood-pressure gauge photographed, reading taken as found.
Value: 20 mmHg
